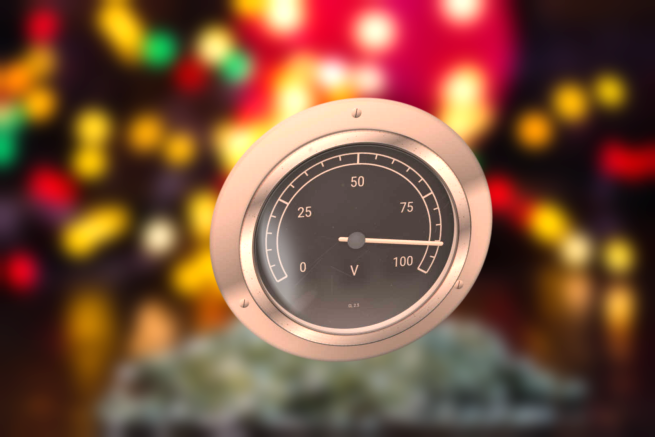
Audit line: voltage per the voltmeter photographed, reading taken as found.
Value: 90 V
